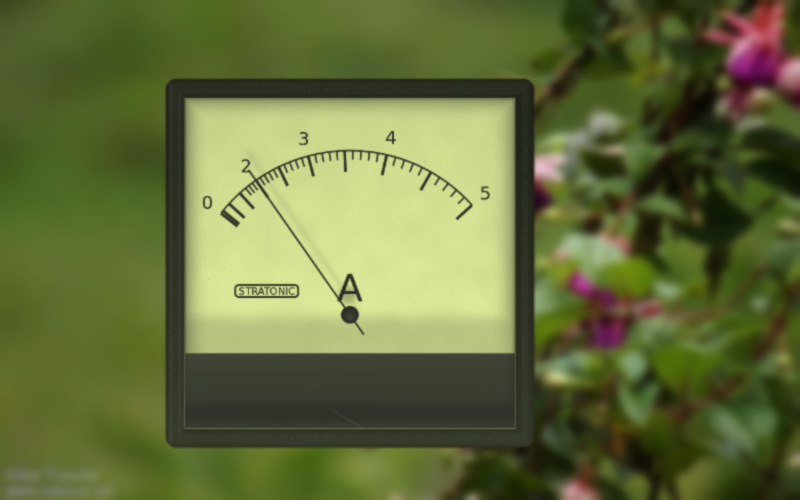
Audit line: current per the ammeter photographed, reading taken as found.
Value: 2 A
